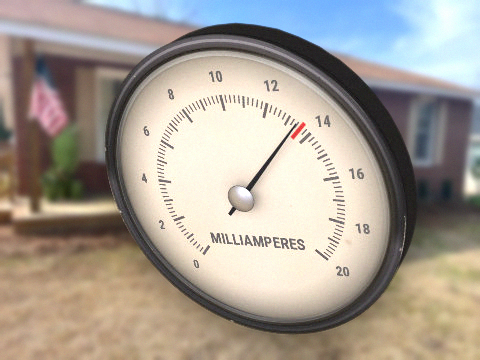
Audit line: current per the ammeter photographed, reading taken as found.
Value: 13.4 mA
